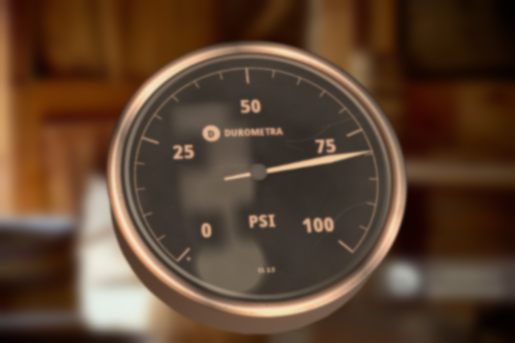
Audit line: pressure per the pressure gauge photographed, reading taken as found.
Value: 80 psi
